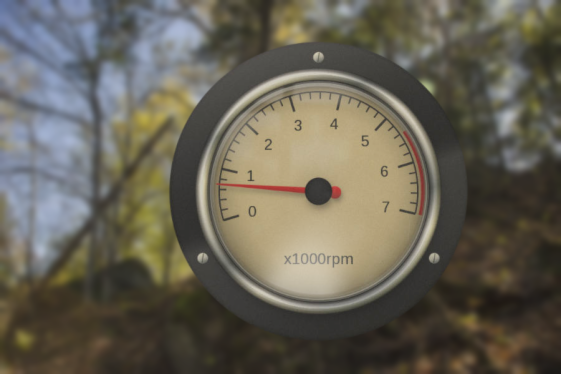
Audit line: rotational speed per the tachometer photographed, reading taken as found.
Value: 700 rpm
